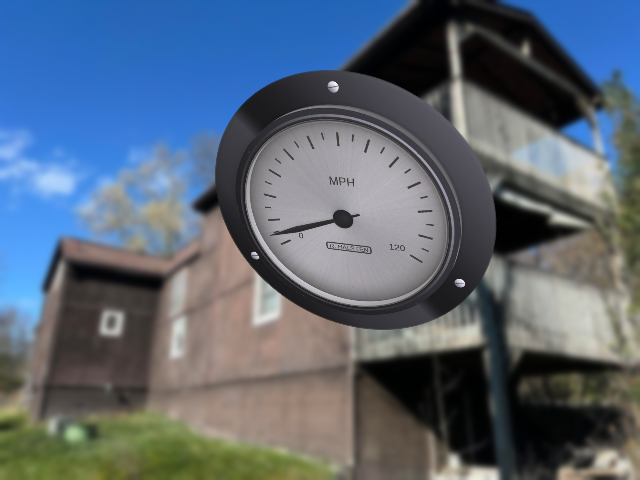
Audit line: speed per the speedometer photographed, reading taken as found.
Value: 5 mph
